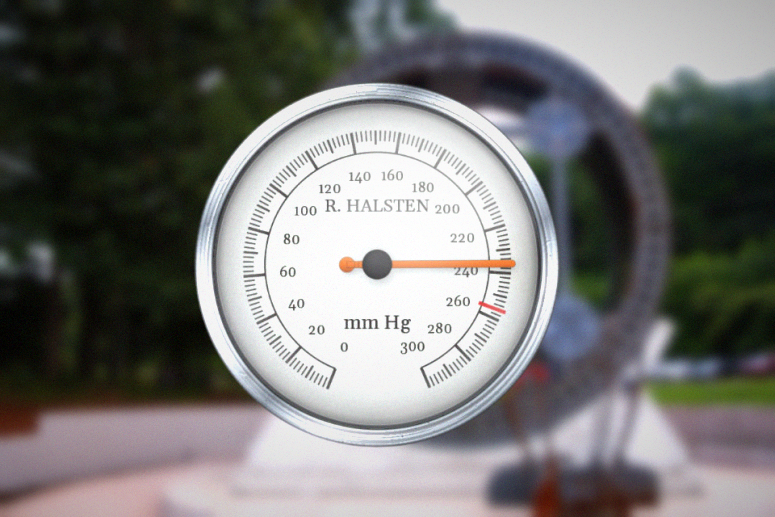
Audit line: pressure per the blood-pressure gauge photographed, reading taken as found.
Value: 236 mmHg
